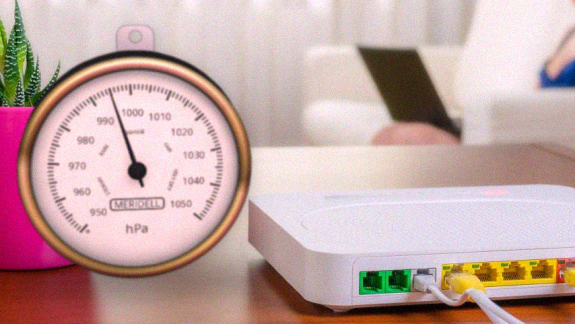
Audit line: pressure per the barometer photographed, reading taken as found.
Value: 995 hPa
